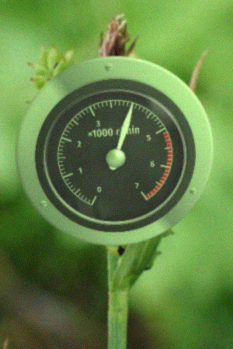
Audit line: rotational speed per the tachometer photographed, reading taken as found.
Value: 4000 rpm
